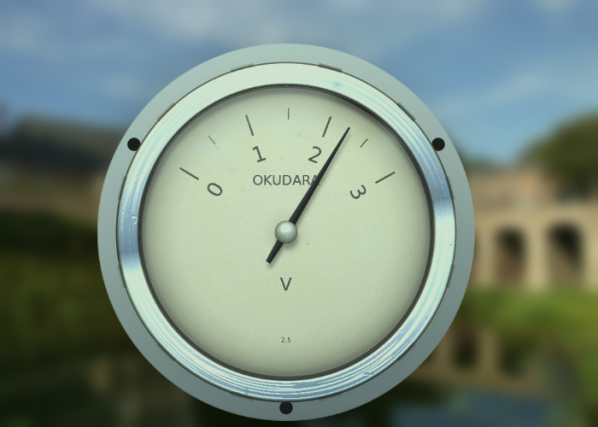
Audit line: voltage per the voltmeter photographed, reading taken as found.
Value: 2.25 V
